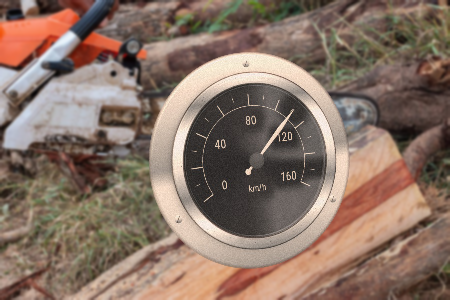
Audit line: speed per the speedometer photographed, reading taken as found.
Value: 110 km/h
